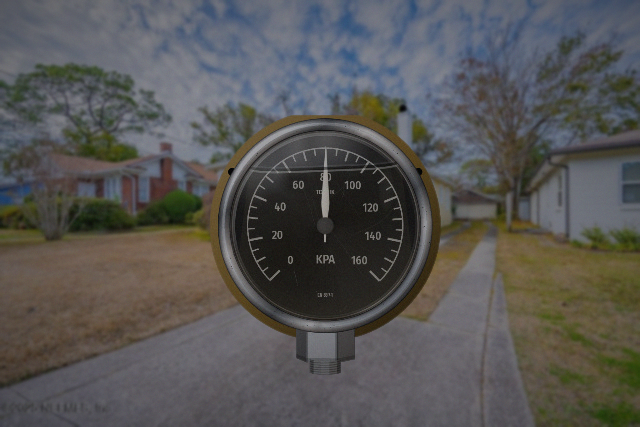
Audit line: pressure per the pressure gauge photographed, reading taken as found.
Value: 80 kPa
